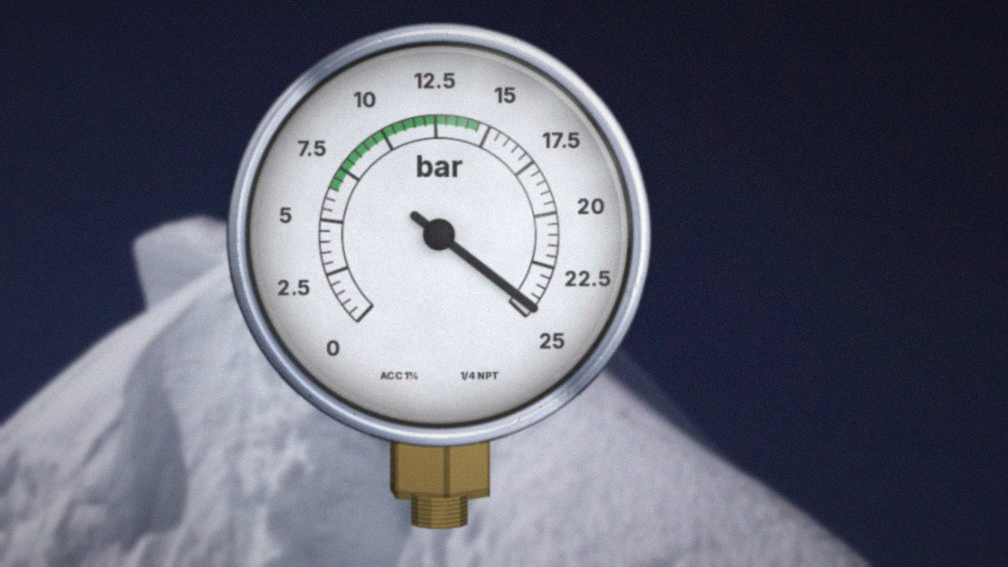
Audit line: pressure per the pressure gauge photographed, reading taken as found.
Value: 24.5 bar
